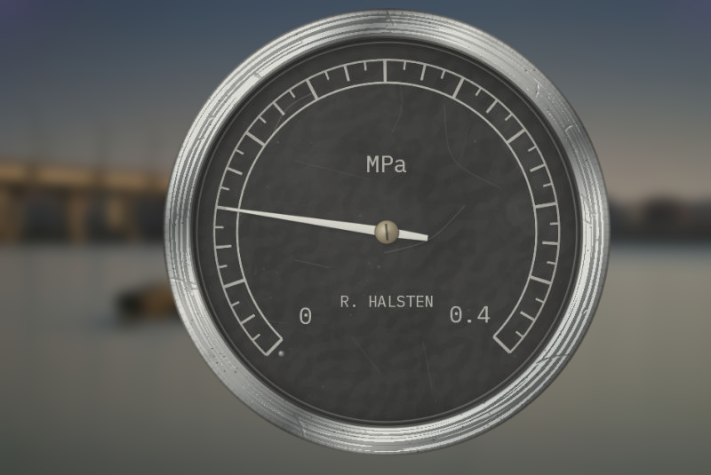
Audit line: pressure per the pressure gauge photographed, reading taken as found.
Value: 0.08 MPa
